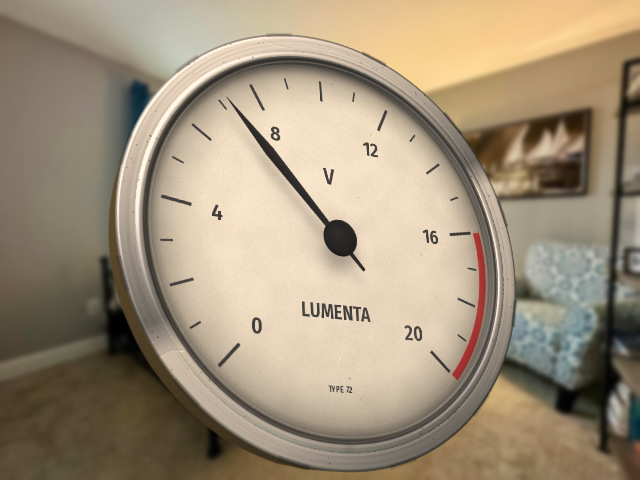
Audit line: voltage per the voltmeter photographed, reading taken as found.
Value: 7 V
